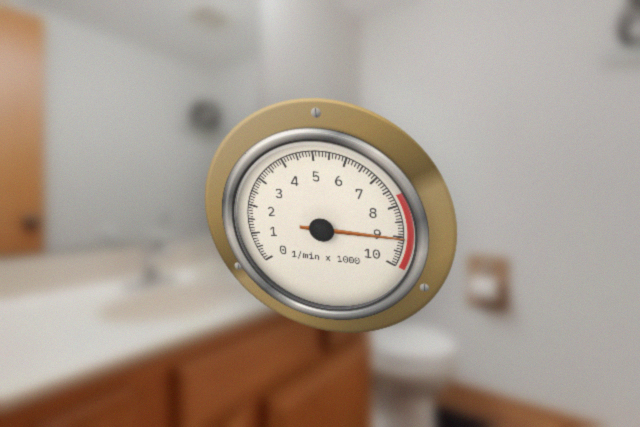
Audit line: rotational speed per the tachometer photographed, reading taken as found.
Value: 9000 rpm
